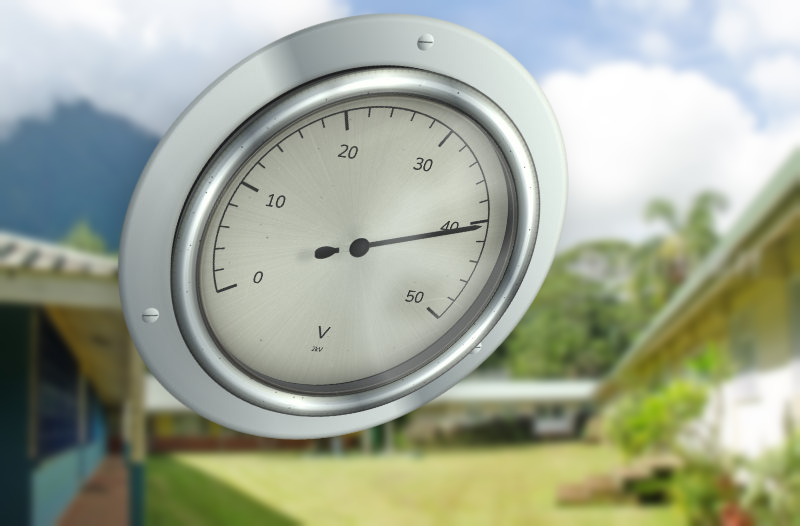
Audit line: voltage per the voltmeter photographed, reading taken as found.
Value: 40 V
